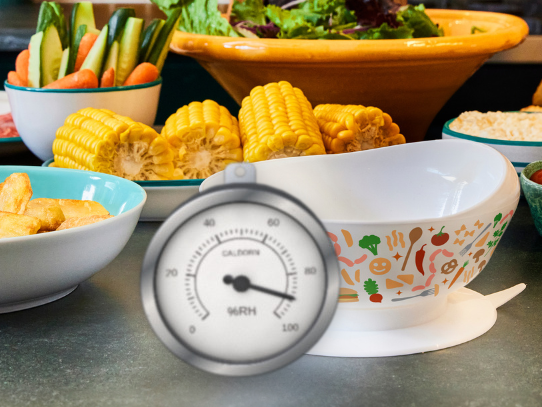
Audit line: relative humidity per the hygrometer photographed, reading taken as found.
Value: 90 %
